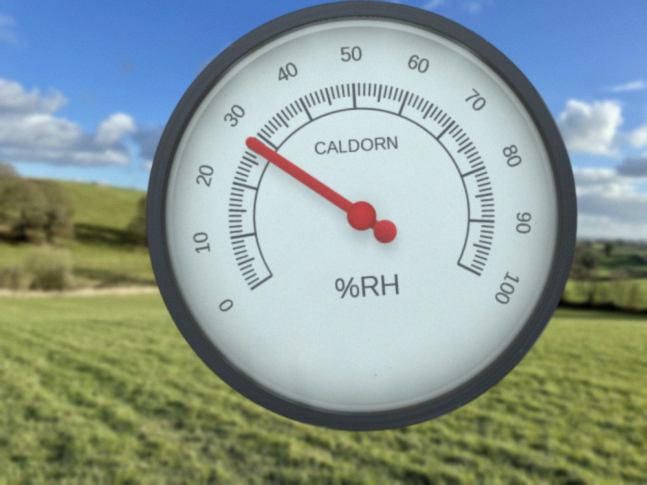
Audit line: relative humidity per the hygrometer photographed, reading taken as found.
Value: 28 %
